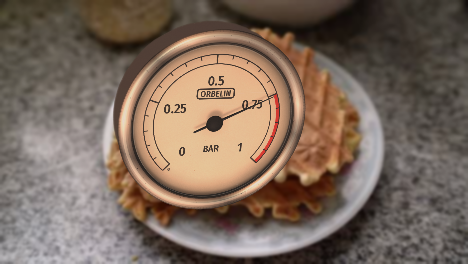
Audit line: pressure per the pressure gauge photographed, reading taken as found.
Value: 0.75 bar
